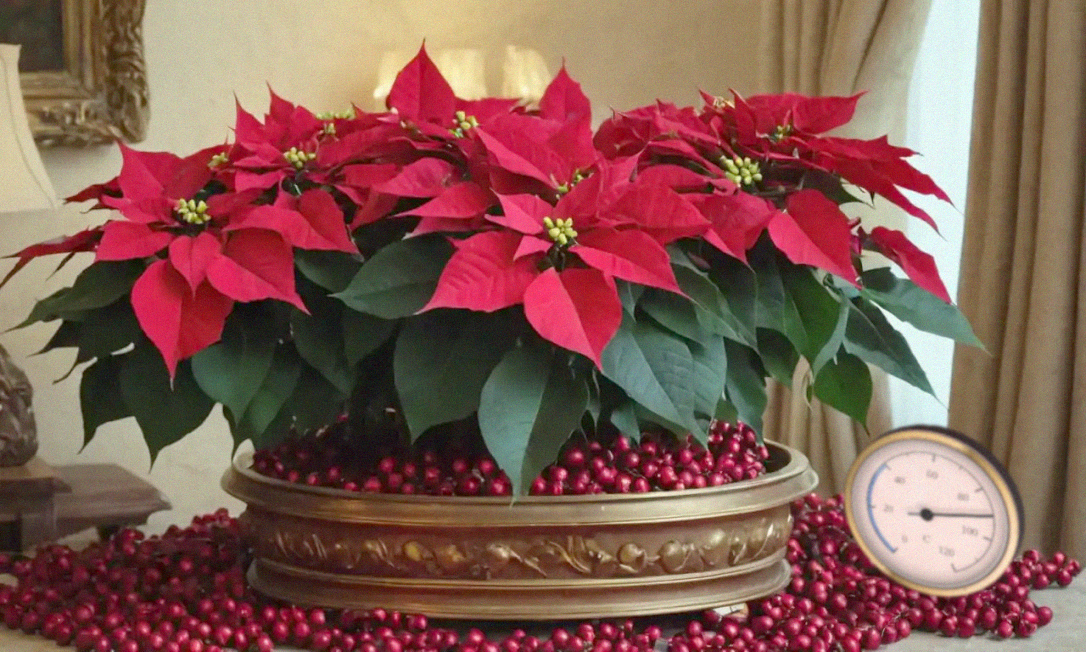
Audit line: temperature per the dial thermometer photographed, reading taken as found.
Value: 90 °C
